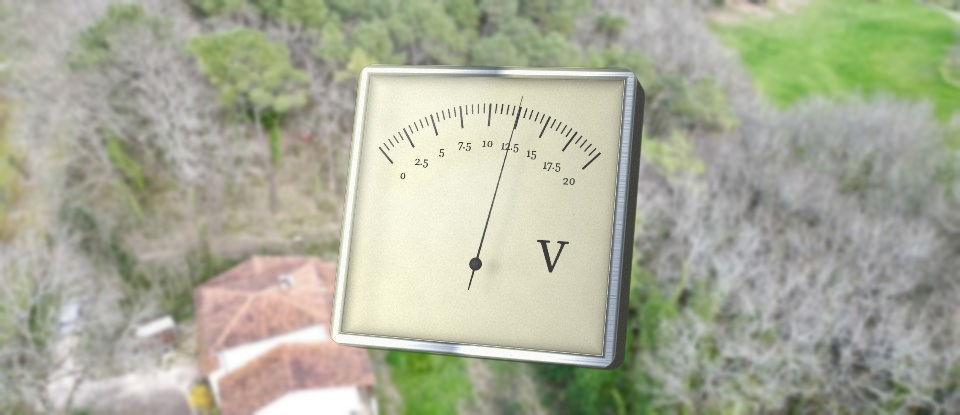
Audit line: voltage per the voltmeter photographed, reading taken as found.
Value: 12.5 V
